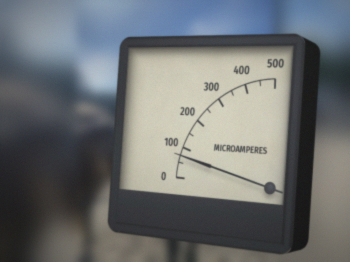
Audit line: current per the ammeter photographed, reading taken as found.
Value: 75 µA
